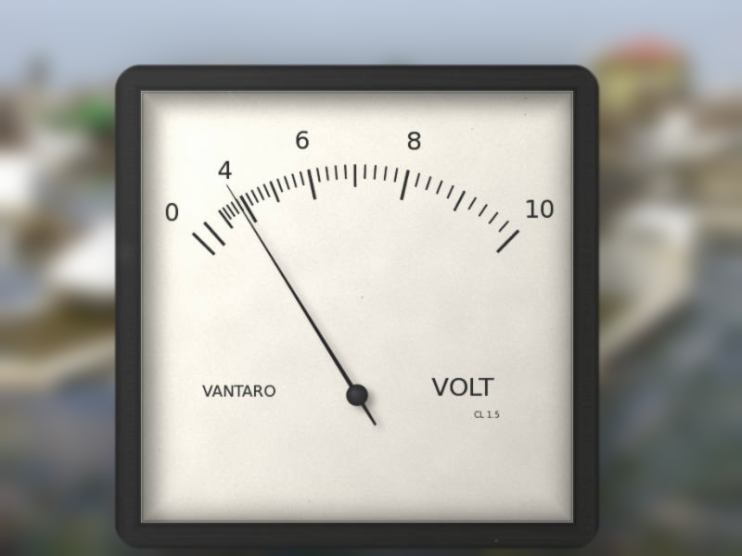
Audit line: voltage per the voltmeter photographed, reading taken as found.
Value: 3.8 V
